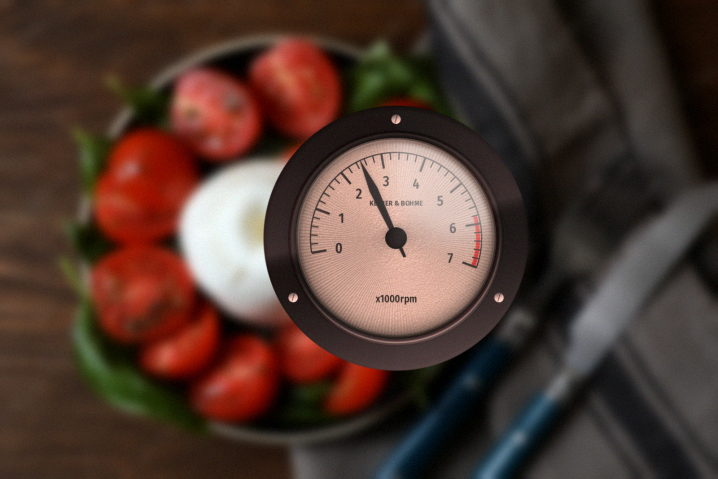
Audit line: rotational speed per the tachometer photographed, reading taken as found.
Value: 2500 rpm
